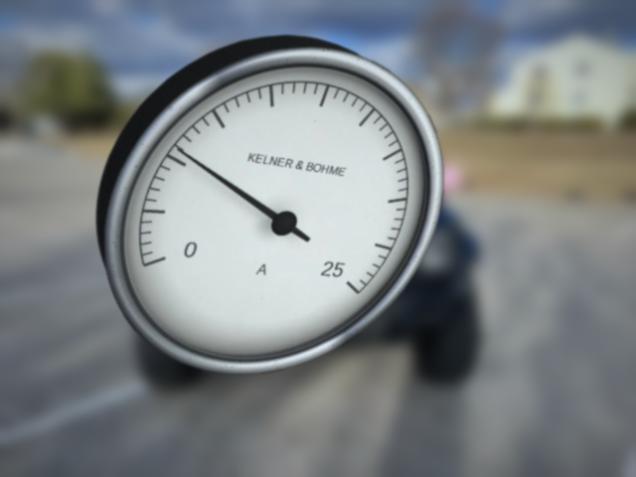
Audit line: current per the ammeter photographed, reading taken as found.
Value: 5.5 A
